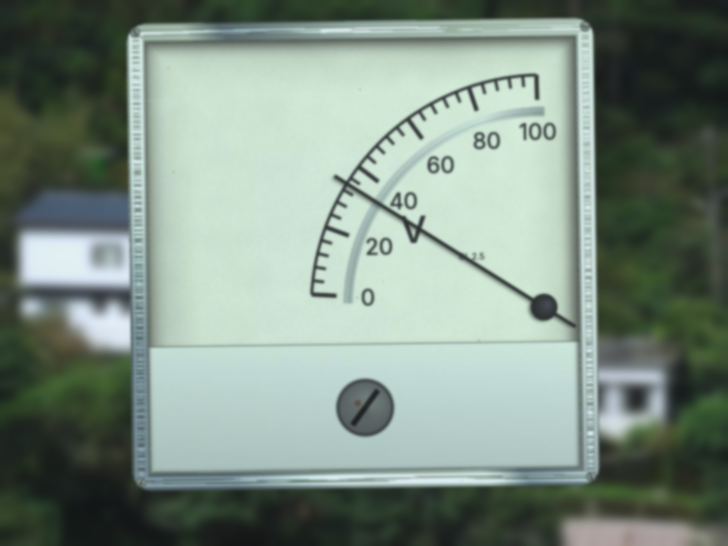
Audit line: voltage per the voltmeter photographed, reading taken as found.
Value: 34 V
